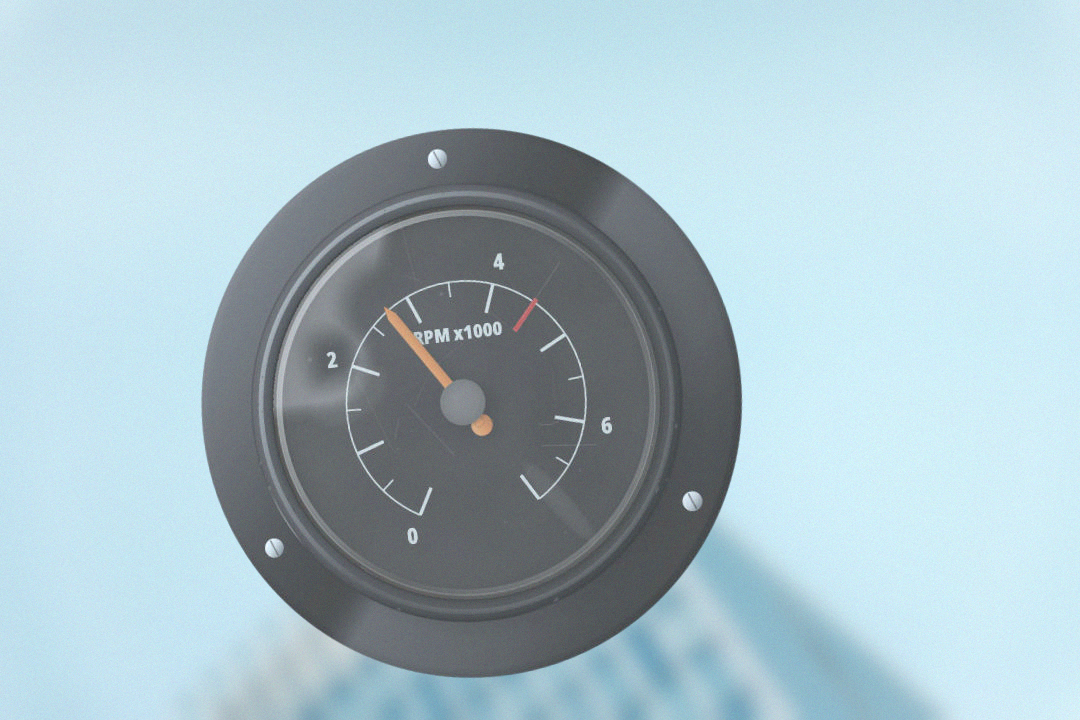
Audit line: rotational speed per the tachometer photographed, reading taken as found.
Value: 2750 rpm
